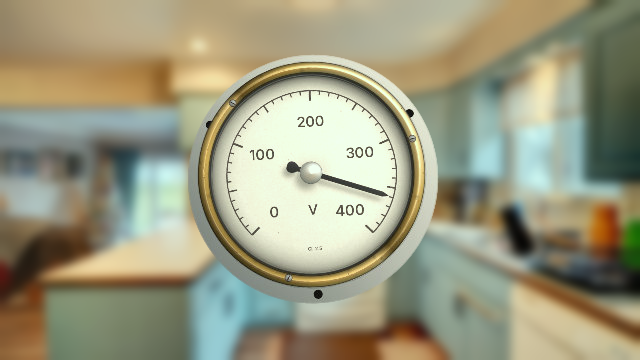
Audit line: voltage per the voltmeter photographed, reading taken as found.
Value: 360 V
